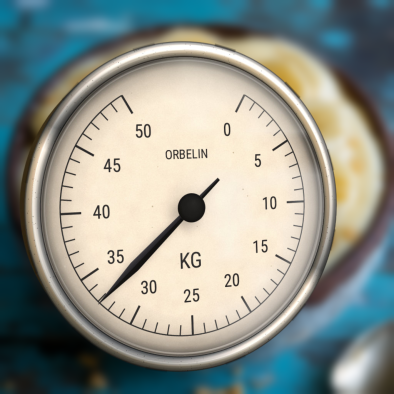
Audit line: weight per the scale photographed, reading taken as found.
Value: 33 kg
